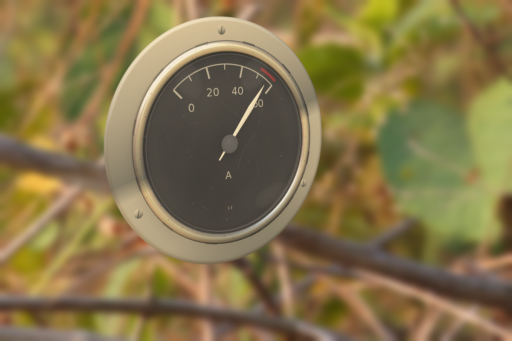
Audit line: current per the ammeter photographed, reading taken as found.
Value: 55 A
